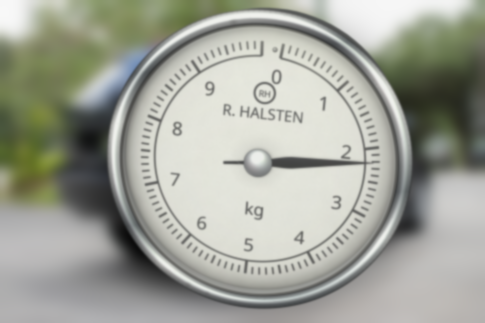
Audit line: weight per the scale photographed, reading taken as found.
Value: 2.2 kg
